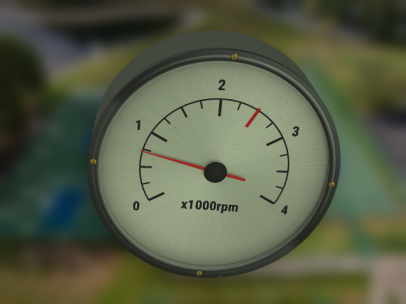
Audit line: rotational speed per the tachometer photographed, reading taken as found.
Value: 750 rpm
